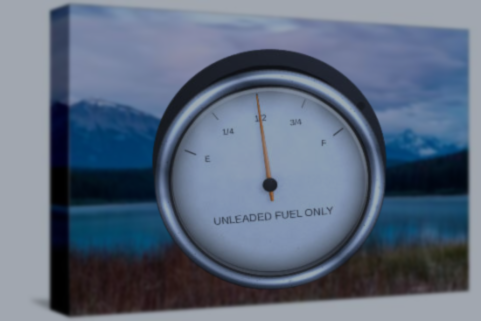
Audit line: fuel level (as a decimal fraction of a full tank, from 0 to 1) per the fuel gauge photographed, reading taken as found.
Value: 0.5
